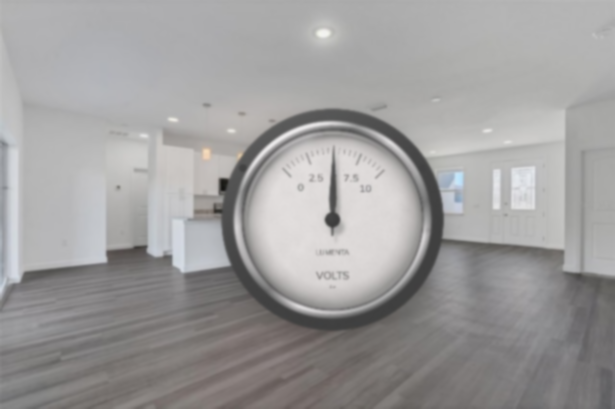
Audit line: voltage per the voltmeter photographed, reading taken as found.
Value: 5 V
